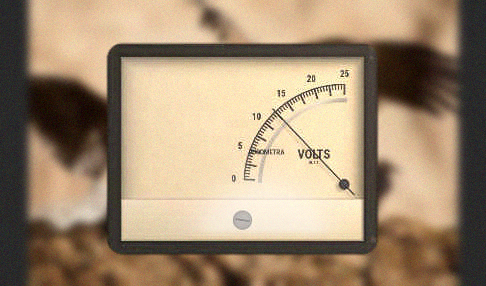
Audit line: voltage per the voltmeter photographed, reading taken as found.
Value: 12.5 V
